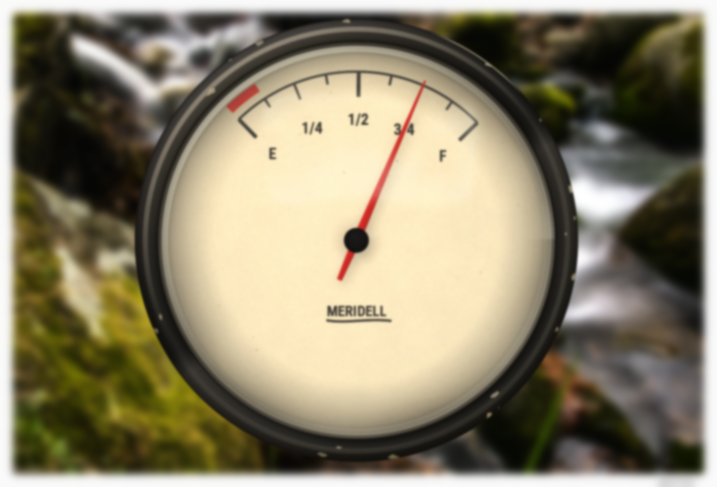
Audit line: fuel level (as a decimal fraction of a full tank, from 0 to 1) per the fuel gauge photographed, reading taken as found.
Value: 0.75
